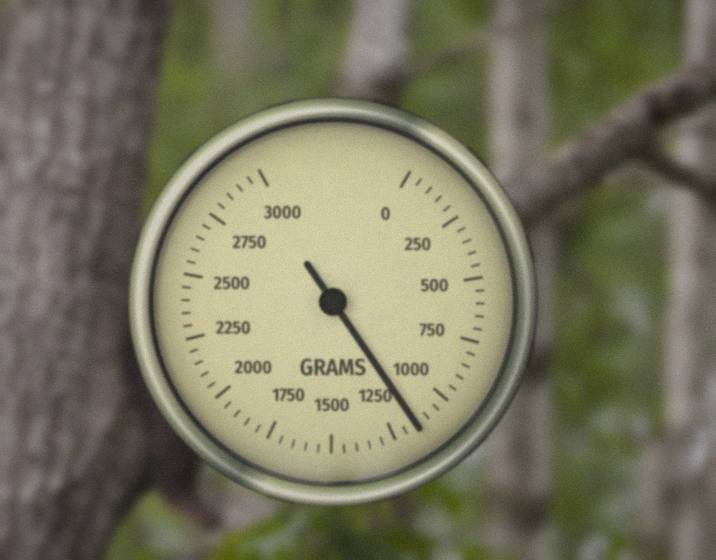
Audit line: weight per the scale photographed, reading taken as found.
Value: 1150 g
